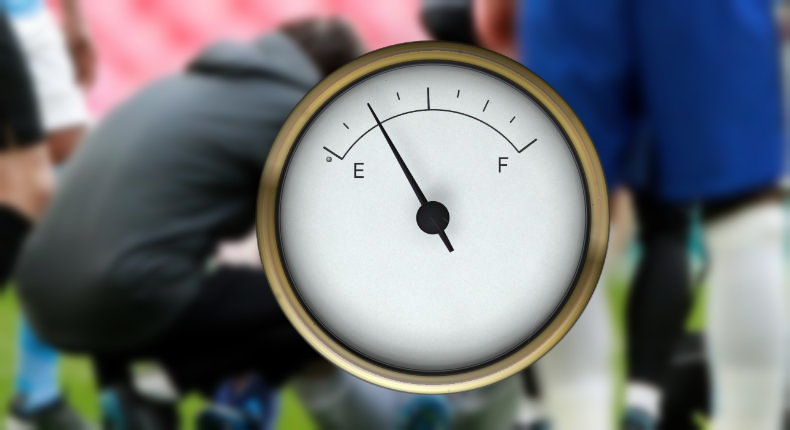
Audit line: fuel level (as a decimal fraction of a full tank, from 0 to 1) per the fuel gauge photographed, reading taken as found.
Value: 0.25
